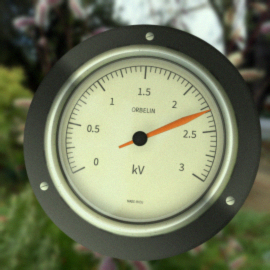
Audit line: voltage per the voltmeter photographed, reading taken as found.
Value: 2.3 kV
